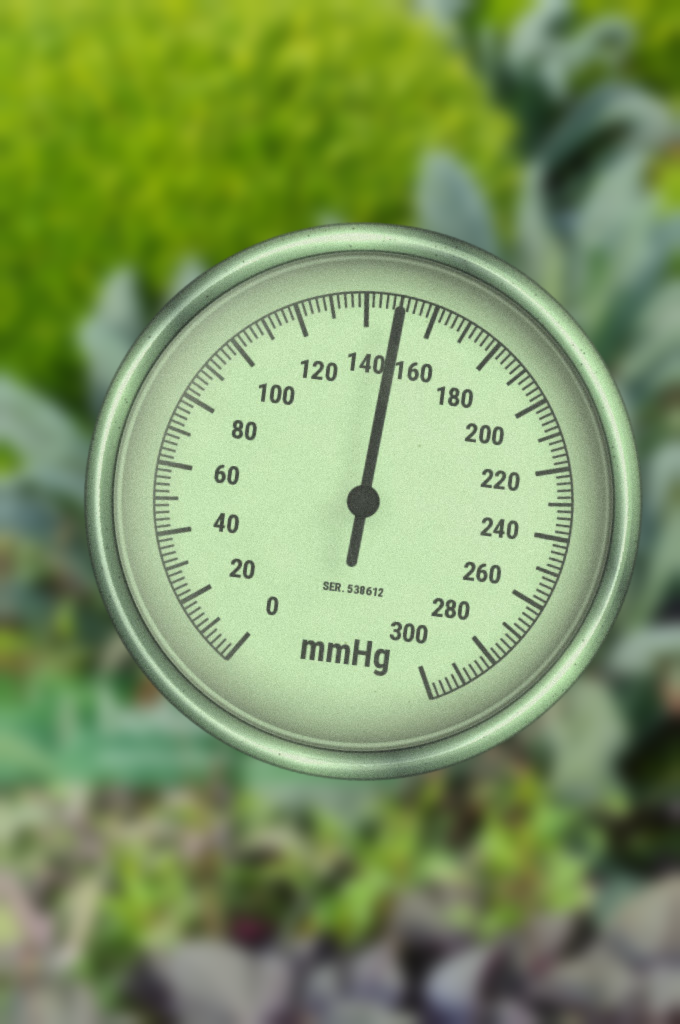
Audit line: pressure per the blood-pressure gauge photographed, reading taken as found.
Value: 150 mmHg
